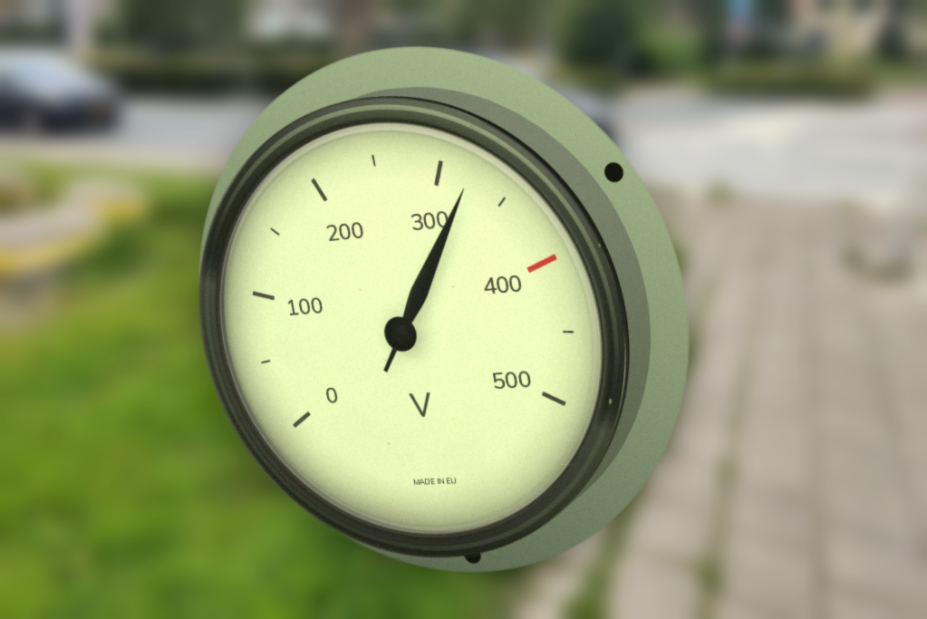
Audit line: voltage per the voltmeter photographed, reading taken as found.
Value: 325 V
